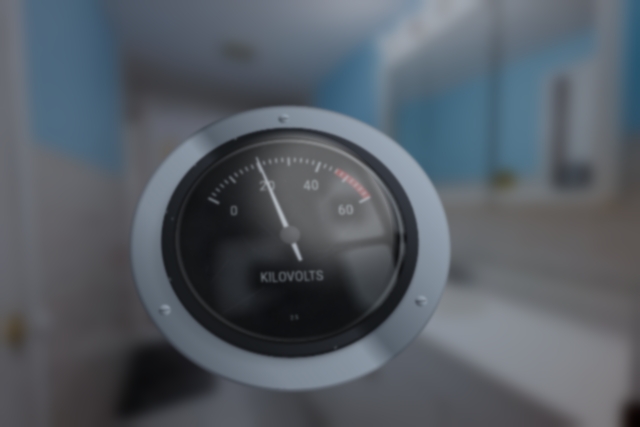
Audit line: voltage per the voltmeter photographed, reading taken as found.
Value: 20 kV
